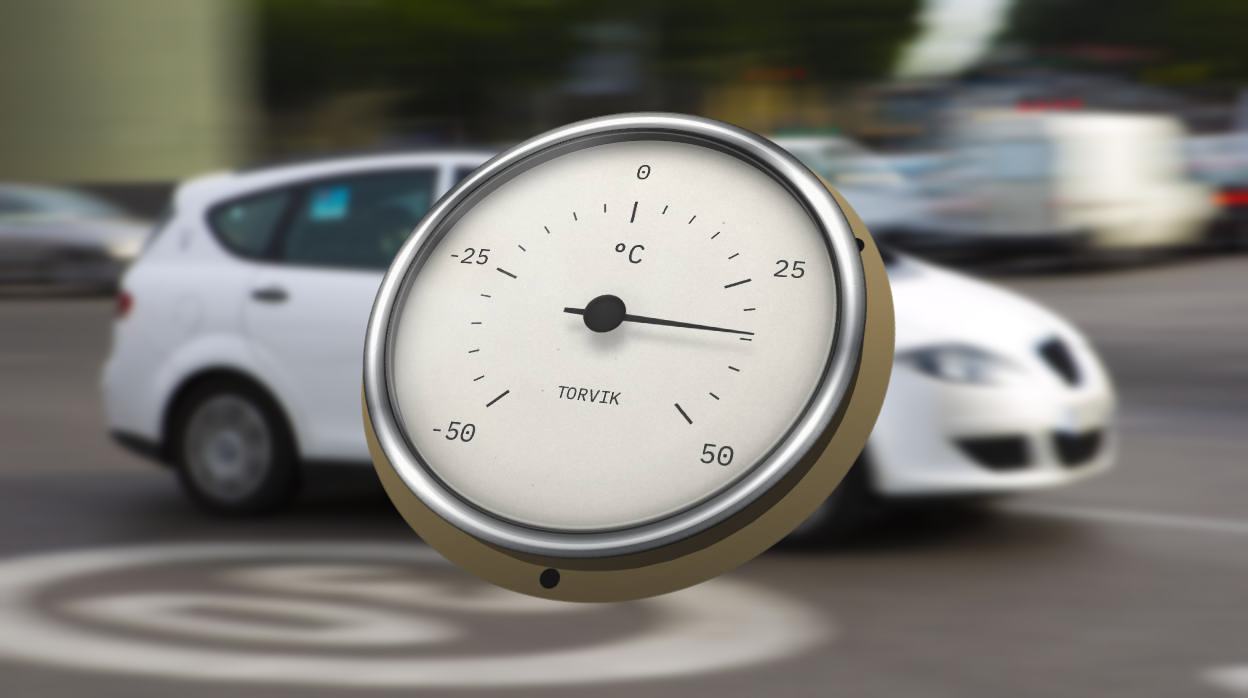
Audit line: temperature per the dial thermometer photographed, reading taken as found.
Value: 35 °C
